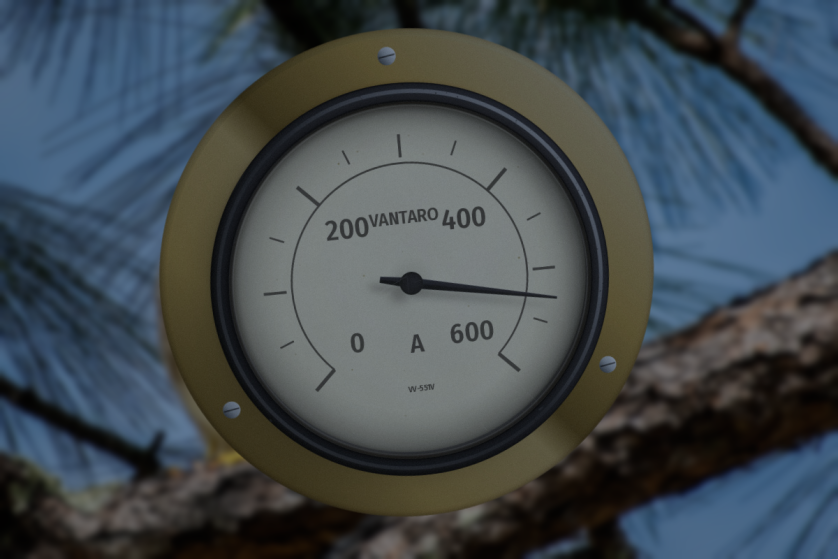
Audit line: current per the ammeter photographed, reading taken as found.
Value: 525 A
